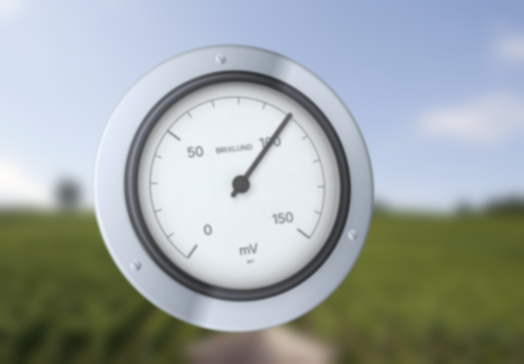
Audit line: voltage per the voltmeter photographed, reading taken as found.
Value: 100 mV
